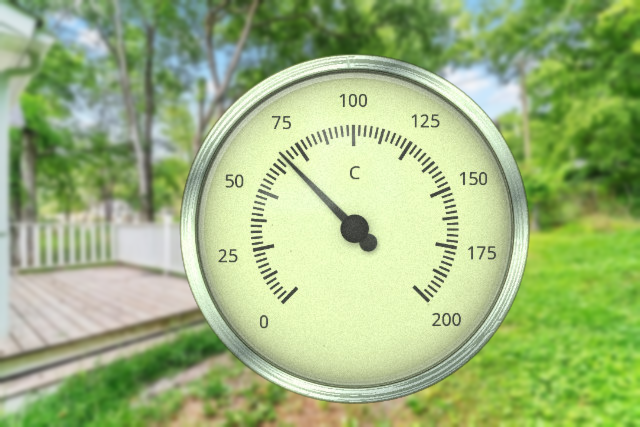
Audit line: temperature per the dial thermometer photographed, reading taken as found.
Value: 67.5 °C
